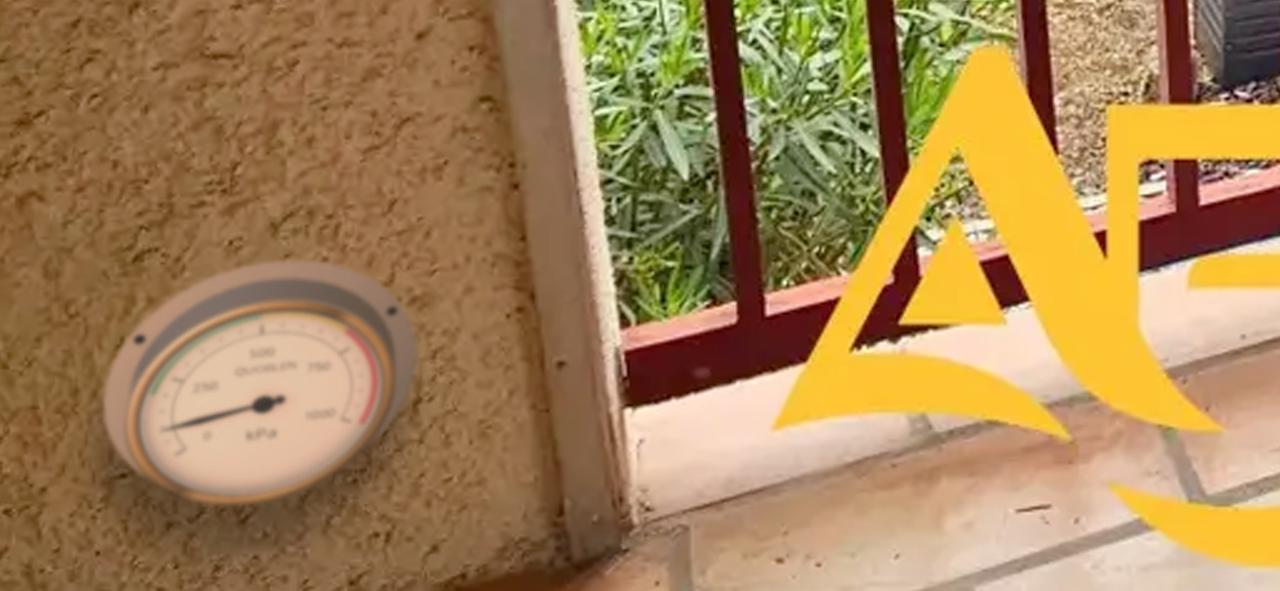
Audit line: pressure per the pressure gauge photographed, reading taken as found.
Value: 100 kPa
